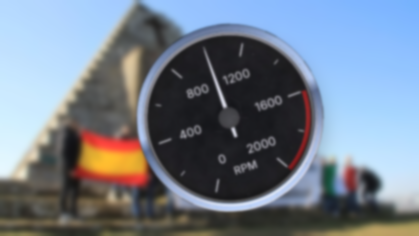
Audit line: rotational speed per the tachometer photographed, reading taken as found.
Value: 1000 rpm
